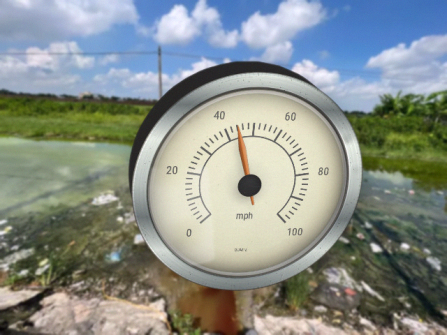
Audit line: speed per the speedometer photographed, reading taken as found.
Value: 44 mph
